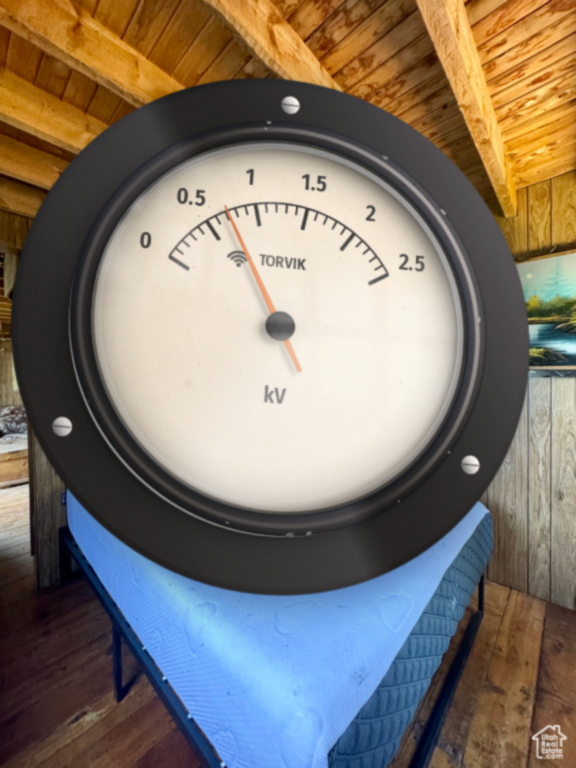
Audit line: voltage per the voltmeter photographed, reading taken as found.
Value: 0.7 kV
